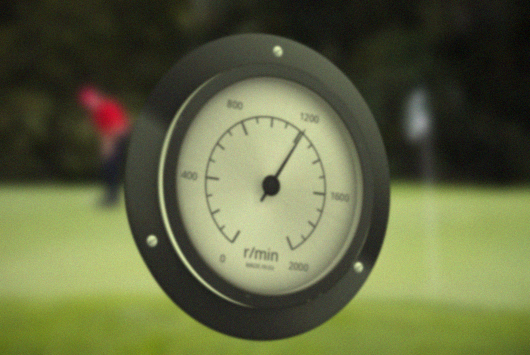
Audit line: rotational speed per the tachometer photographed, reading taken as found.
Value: 1200 rpm
